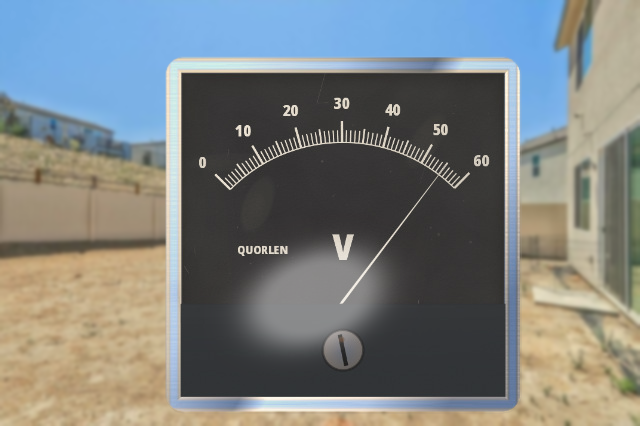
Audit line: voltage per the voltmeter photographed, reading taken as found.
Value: 55 V
